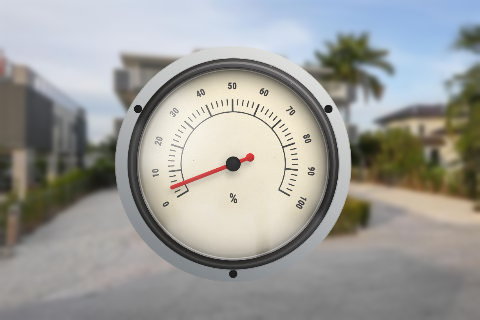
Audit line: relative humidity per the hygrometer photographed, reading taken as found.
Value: 4 %
